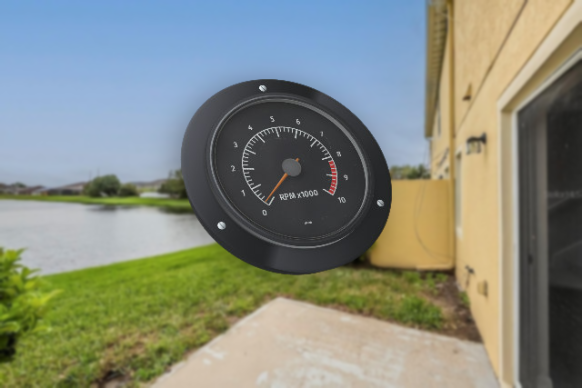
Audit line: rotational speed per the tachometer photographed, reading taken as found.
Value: 200 rpm
